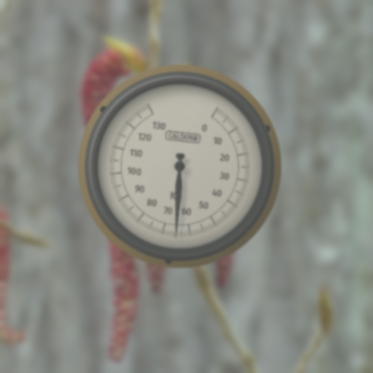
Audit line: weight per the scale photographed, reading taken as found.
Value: 65 kg
